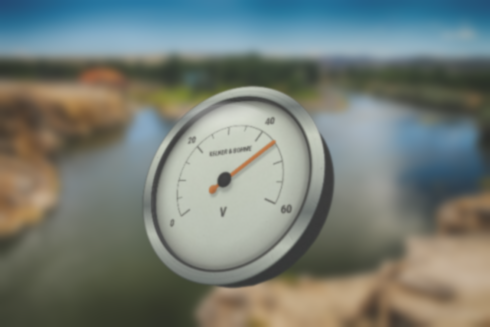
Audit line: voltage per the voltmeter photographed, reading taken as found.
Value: 45 V
